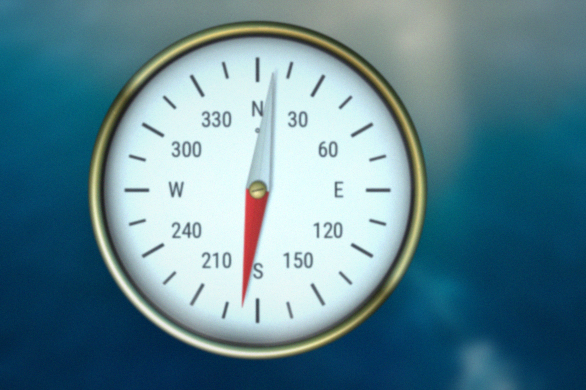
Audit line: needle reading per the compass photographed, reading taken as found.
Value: 187.5 °
